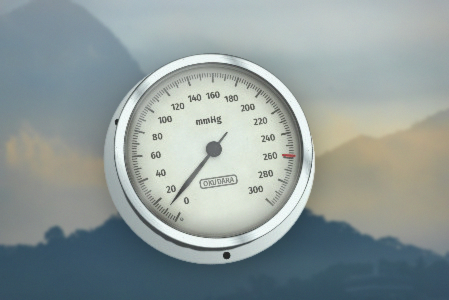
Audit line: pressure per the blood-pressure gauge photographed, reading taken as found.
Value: 10 mmHg
